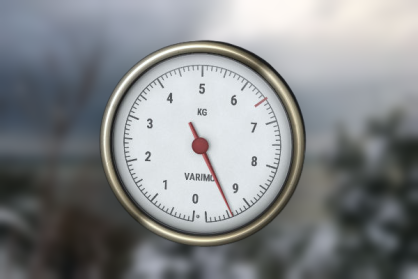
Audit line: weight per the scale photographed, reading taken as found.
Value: 9.4 kg
